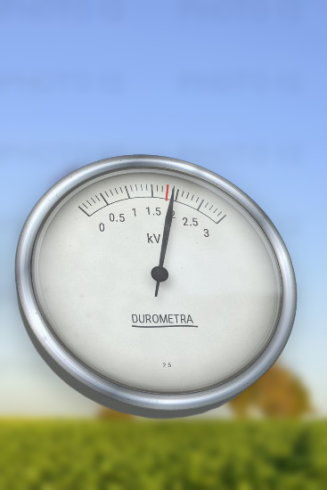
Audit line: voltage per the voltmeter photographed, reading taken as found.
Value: 1.9 kV
